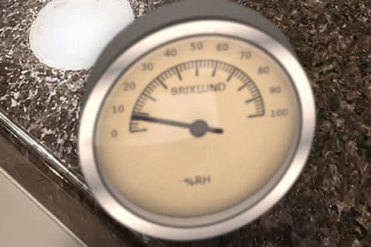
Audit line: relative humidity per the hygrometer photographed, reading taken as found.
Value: 10 %
